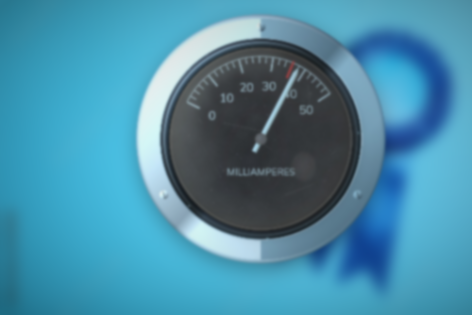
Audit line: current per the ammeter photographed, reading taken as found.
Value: 38 mA
